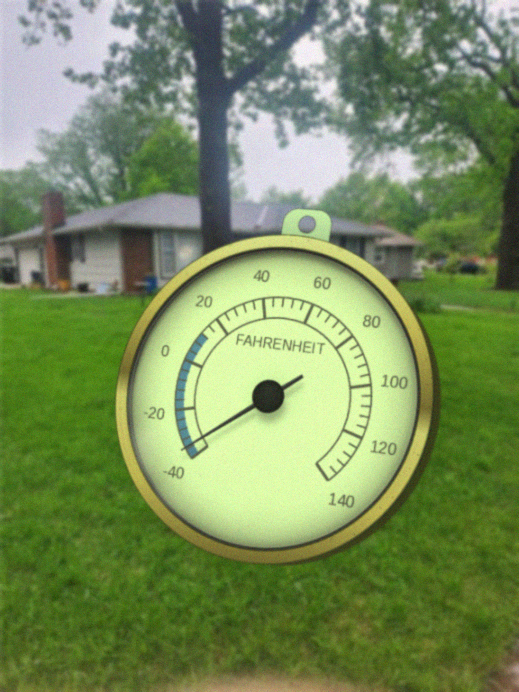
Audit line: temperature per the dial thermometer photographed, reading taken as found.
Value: -36 °F
